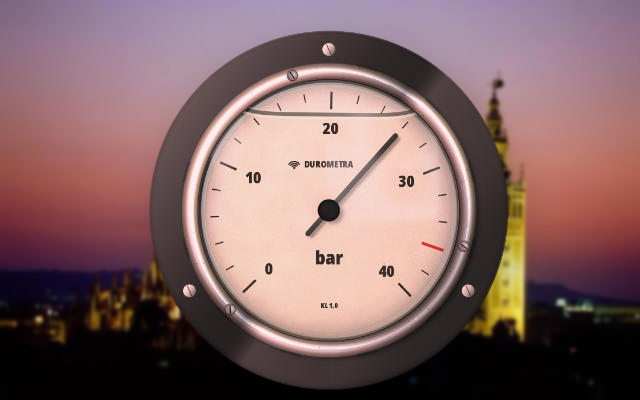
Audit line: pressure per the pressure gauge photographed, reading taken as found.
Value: 26 bar
